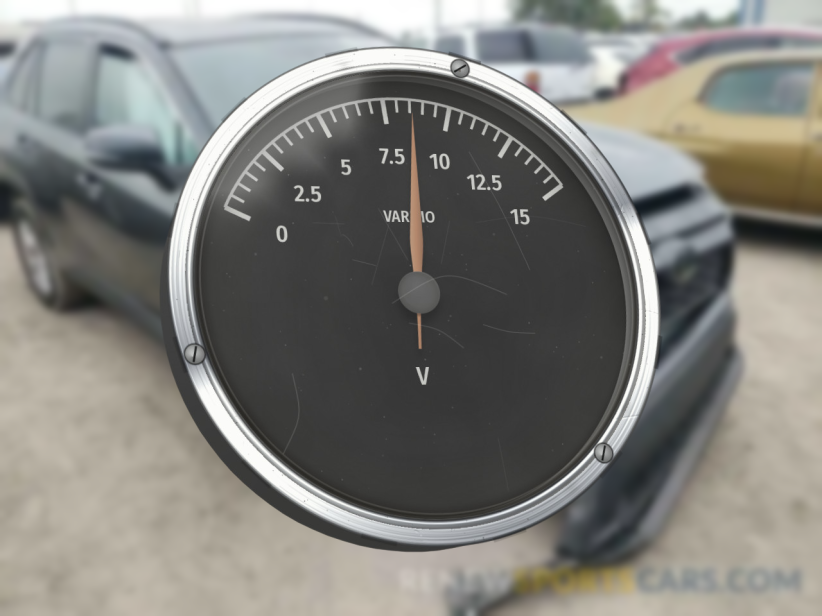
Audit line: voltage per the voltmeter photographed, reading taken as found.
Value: 8.5 V
